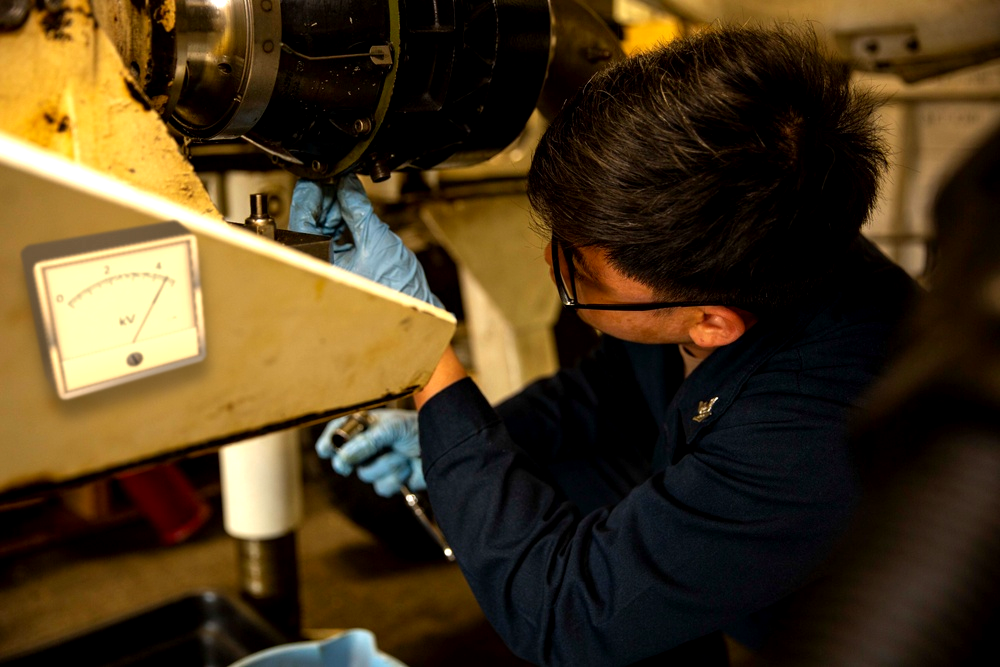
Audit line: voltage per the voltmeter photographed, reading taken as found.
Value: 4.5 kV
